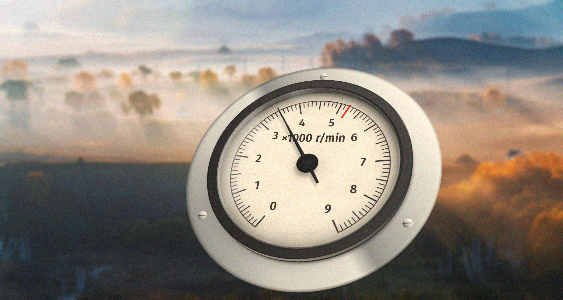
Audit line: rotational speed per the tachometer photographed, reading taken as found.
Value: 3500 rpm
